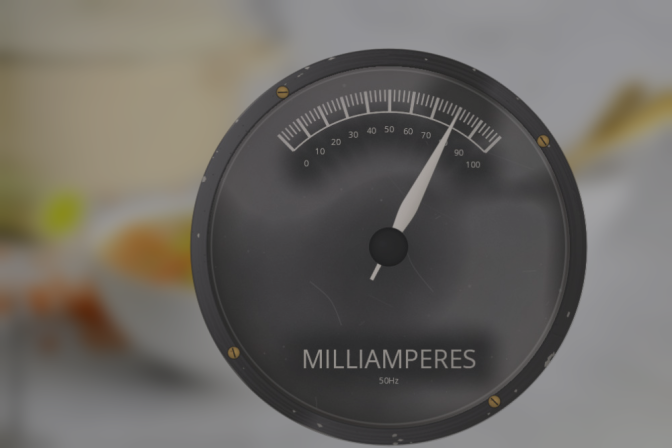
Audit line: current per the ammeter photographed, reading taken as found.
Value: 80 mA
